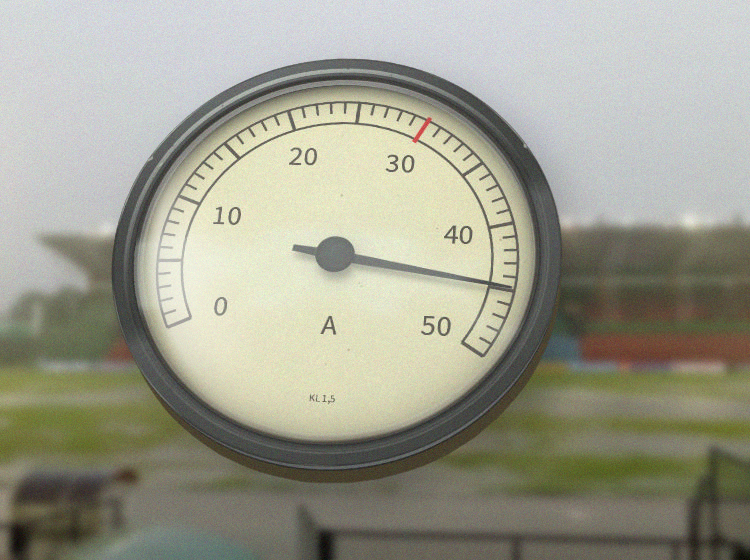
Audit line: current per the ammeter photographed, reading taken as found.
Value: 45 A
